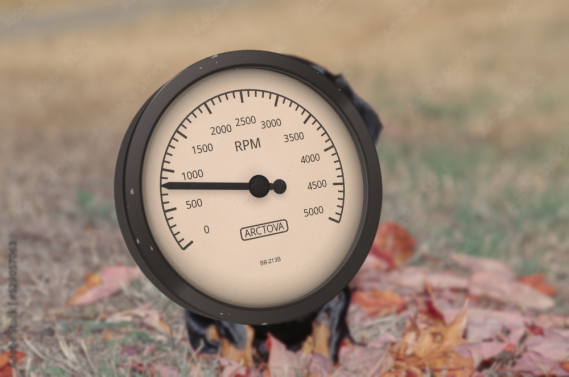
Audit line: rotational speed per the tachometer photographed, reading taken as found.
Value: 800 rpm
